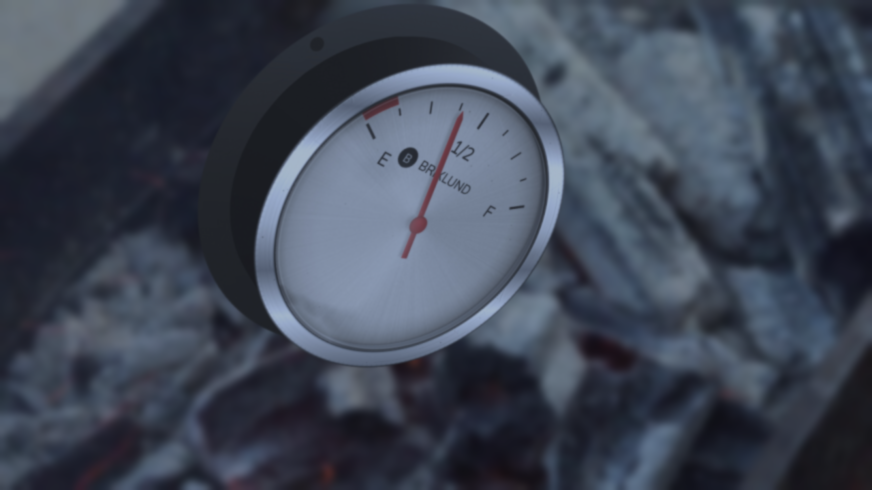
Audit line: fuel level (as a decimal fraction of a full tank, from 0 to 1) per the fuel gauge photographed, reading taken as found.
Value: 0.375
